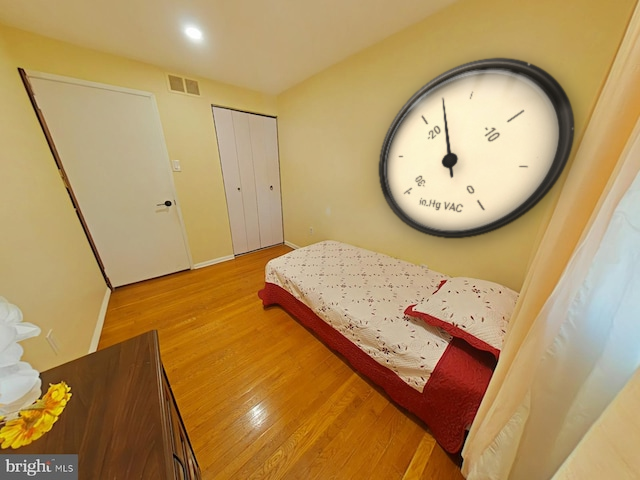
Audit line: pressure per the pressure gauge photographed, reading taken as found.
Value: -17.5 inHg
